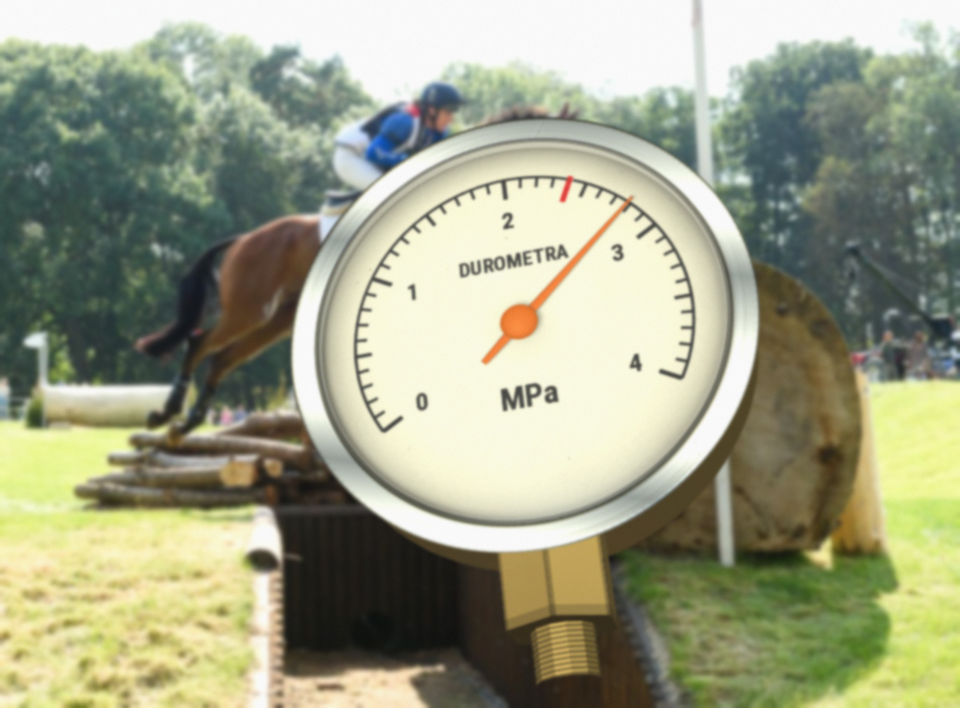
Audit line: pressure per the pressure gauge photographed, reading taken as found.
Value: 2.8 MPa
